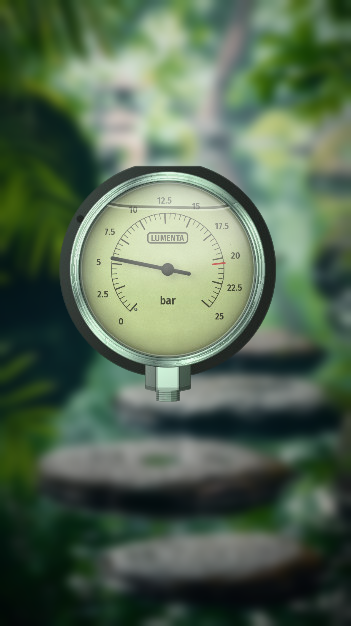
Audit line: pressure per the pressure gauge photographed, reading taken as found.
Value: 5.5 bar
